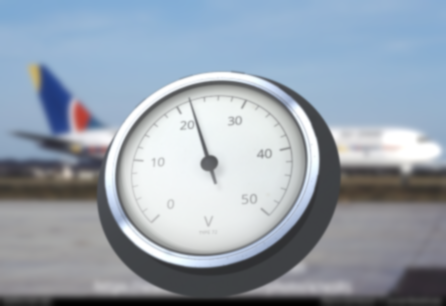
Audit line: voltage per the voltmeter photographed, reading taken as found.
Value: 22 V
